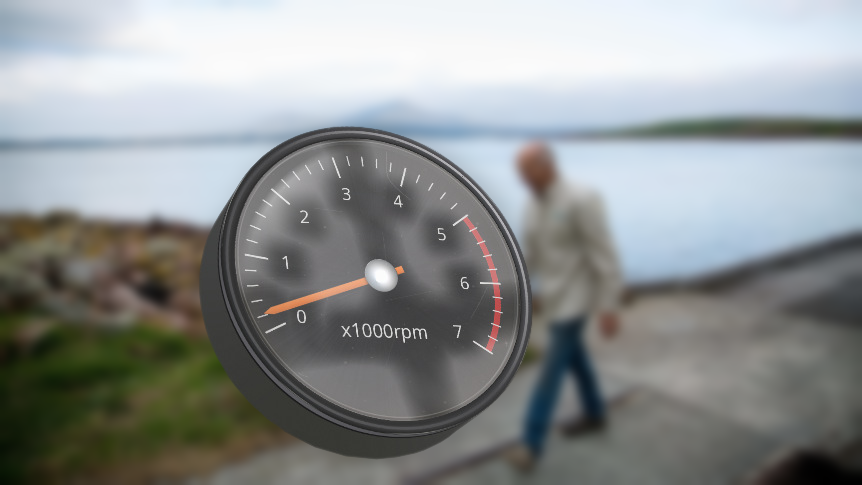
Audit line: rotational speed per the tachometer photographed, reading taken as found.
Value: 200 rpm
